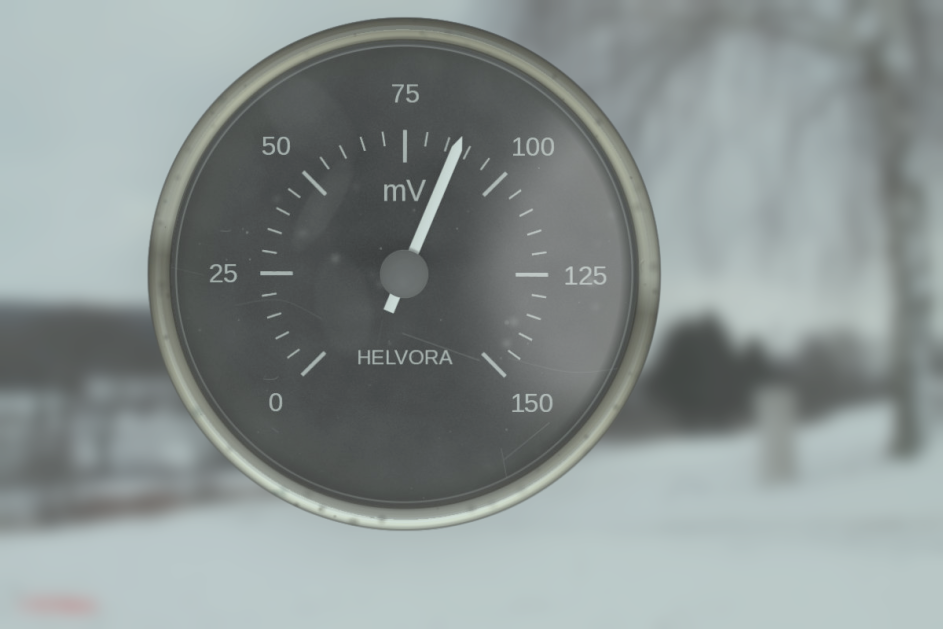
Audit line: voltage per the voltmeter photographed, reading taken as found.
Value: 87.5 mV
